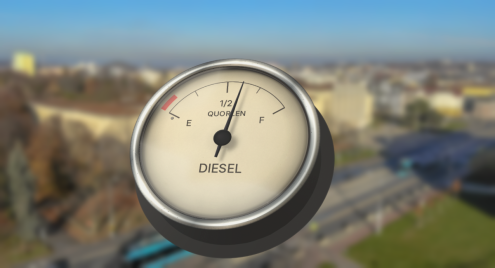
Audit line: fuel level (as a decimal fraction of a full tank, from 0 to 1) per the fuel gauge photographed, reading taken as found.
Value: 0.625
